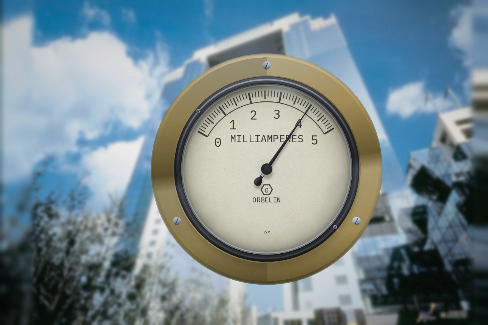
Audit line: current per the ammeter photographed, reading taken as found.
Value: 4 mA
